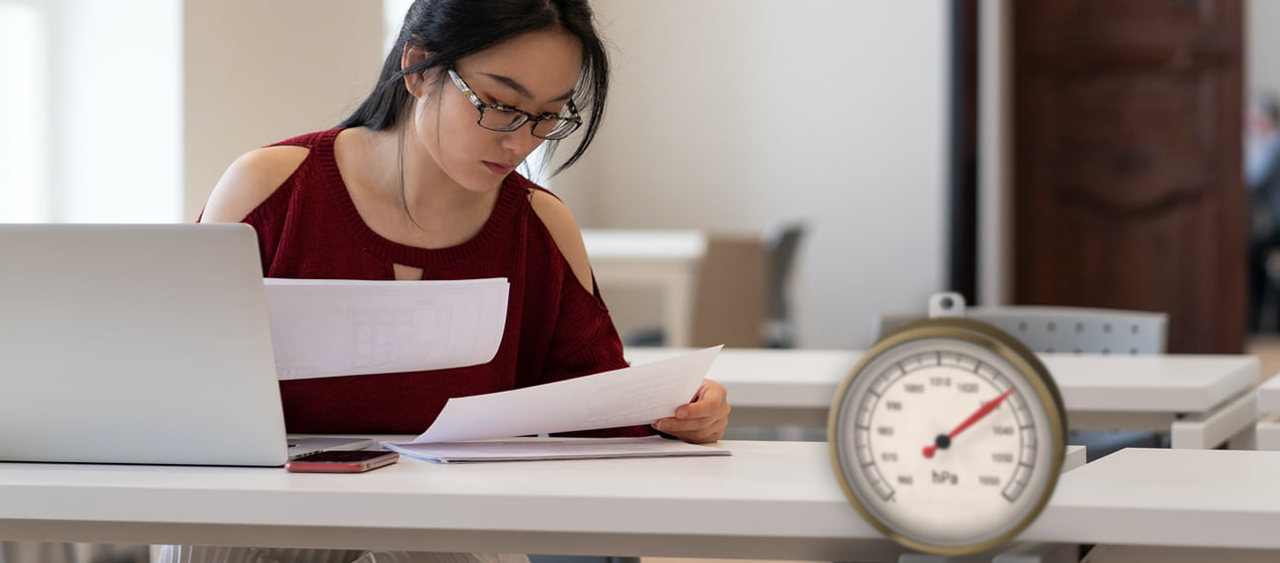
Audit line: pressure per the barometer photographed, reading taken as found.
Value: 1030 hPa
